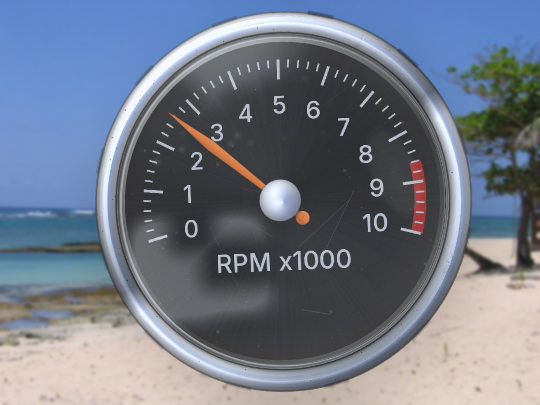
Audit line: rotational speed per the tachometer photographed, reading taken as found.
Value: 2600 rpm
